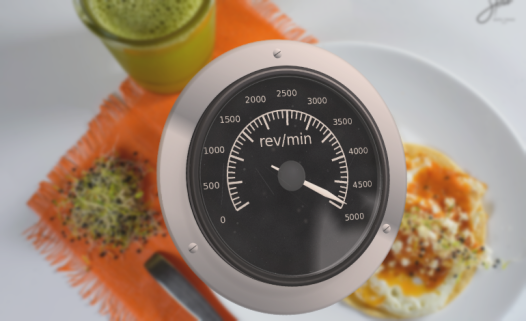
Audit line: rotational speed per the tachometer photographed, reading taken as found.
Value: 4900 rpm
